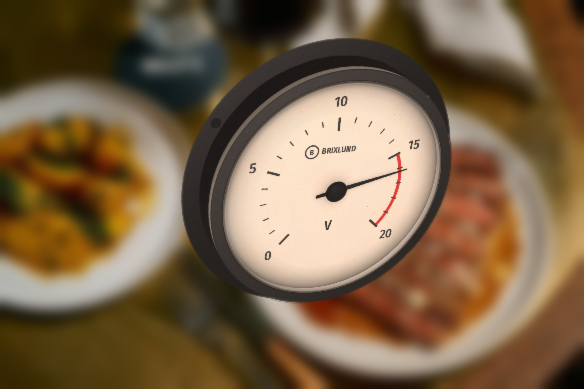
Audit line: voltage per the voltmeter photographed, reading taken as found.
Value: 16 V
